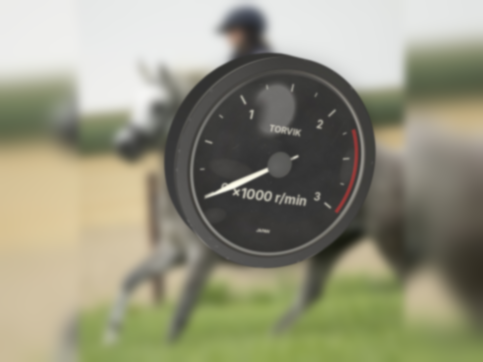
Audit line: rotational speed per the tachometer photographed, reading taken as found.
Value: 0 rpm
